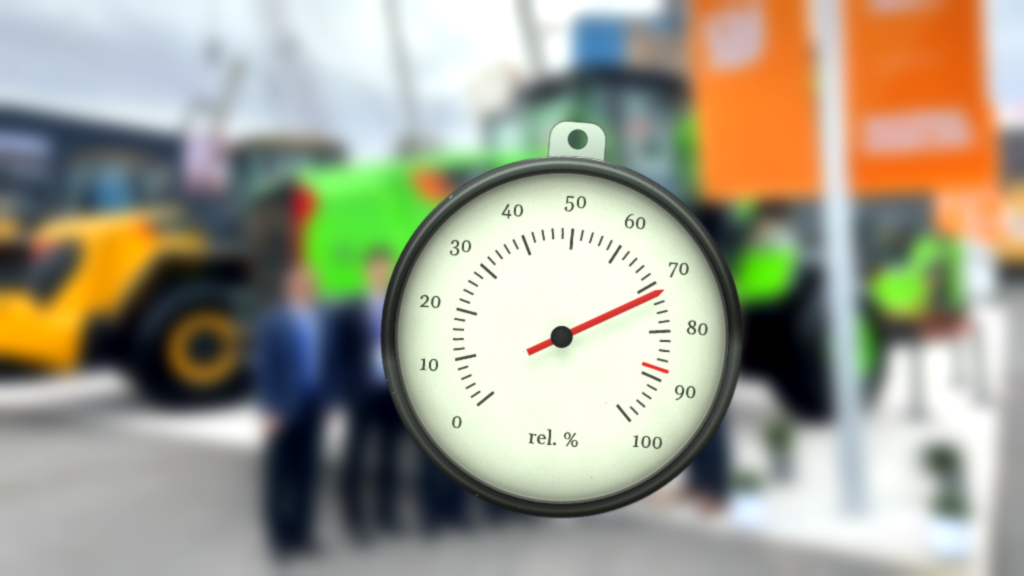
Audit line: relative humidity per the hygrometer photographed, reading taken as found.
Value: 72 %
